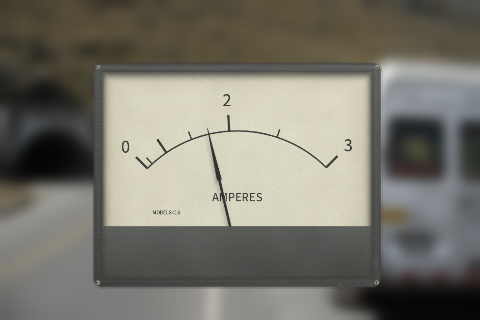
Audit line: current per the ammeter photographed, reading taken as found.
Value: 1.75 A
